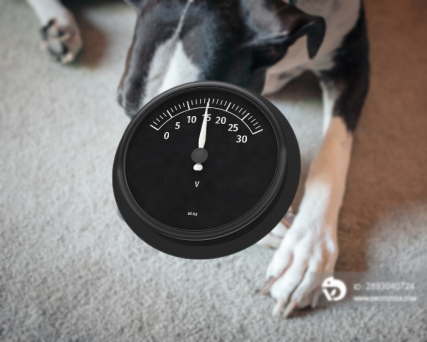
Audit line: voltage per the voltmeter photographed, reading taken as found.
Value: 15 V
